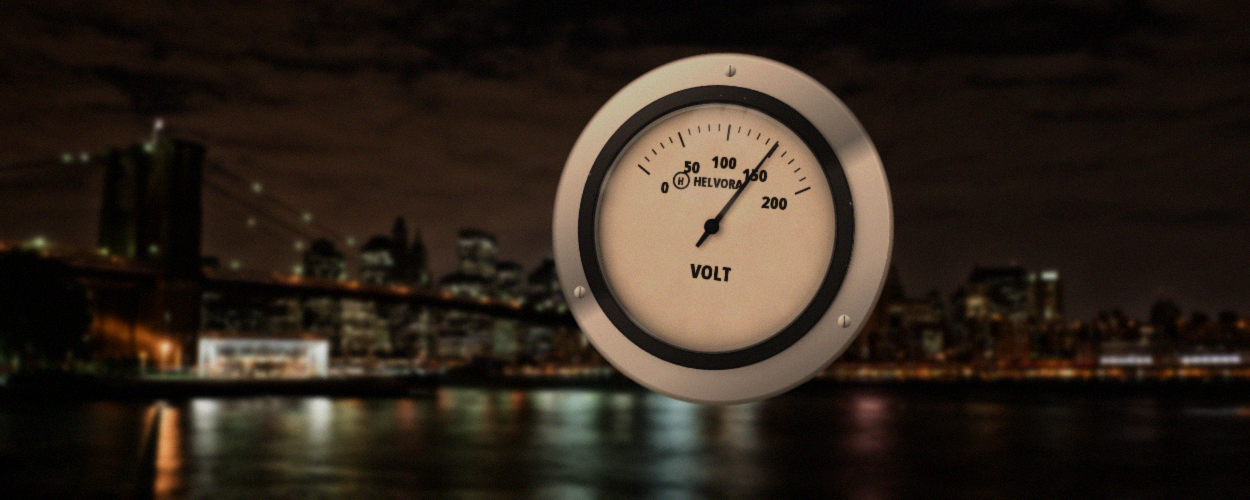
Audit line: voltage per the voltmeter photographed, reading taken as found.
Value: 150 V
